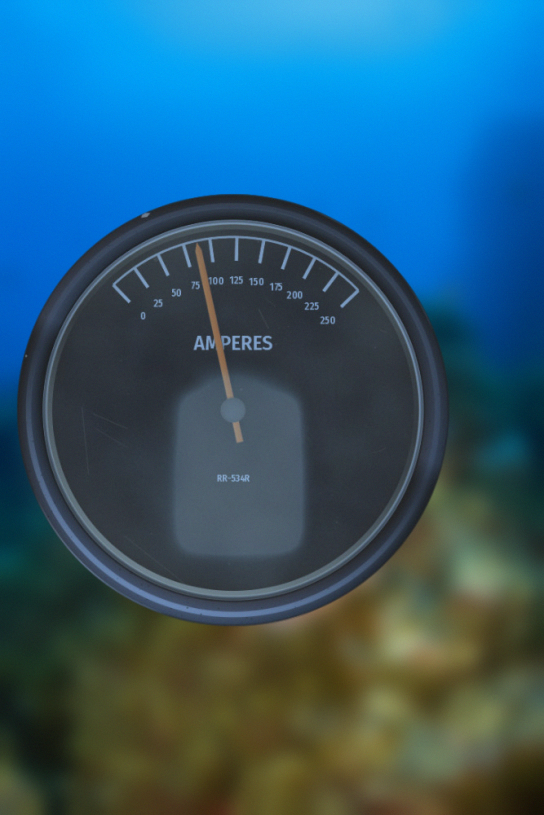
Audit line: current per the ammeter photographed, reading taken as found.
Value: 87.5 A
